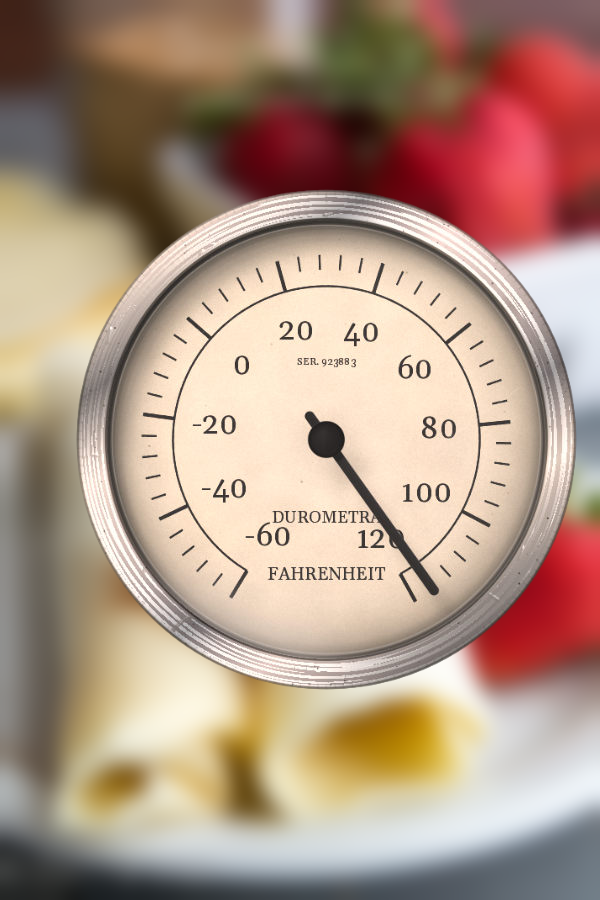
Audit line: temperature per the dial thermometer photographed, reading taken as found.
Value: 116 °F
